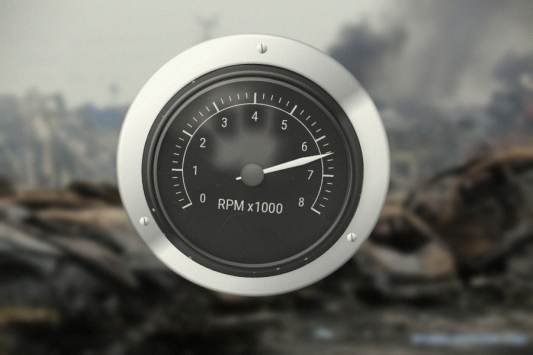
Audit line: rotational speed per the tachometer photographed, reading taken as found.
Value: 6400 rpm
